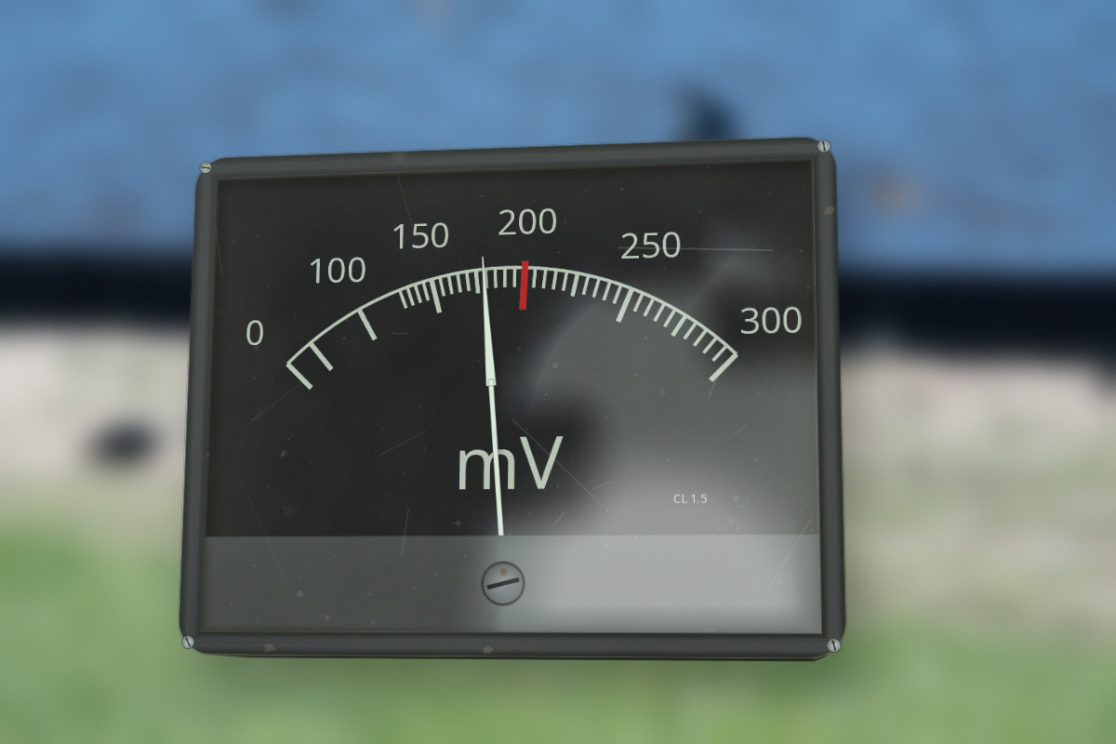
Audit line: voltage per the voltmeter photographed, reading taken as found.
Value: 180 mV
